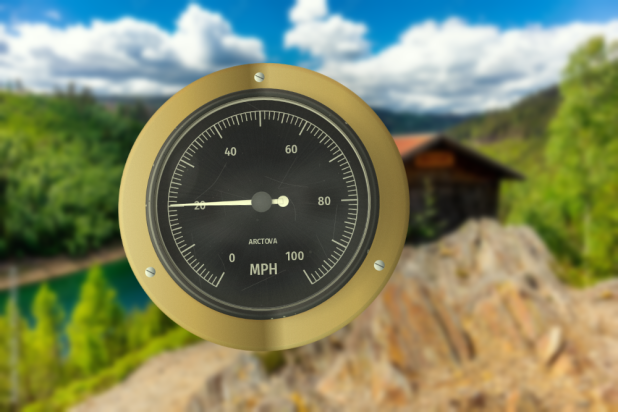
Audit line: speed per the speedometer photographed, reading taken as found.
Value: 20 mph
